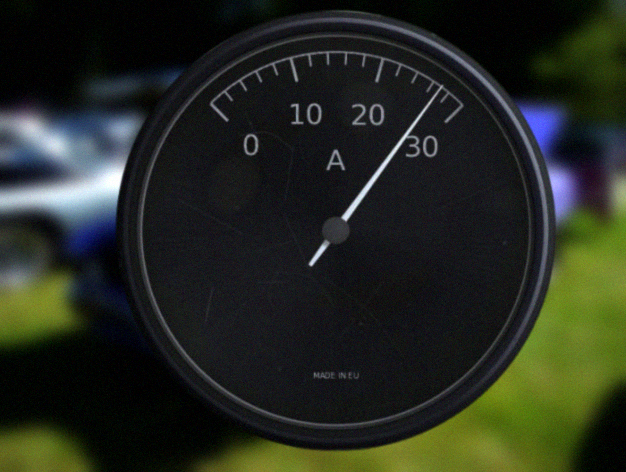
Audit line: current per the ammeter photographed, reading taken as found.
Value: 27 A
